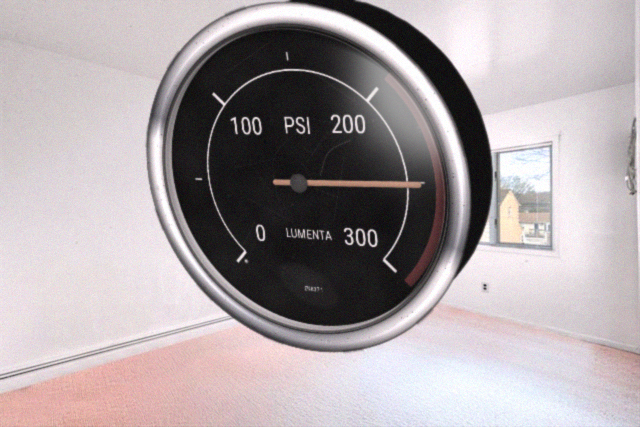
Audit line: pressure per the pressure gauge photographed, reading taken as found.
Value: 250 psi
